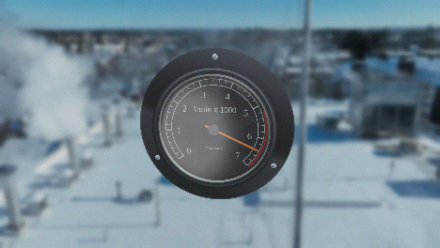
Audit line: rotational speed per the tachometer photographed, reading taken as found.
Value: 6400 rpm
